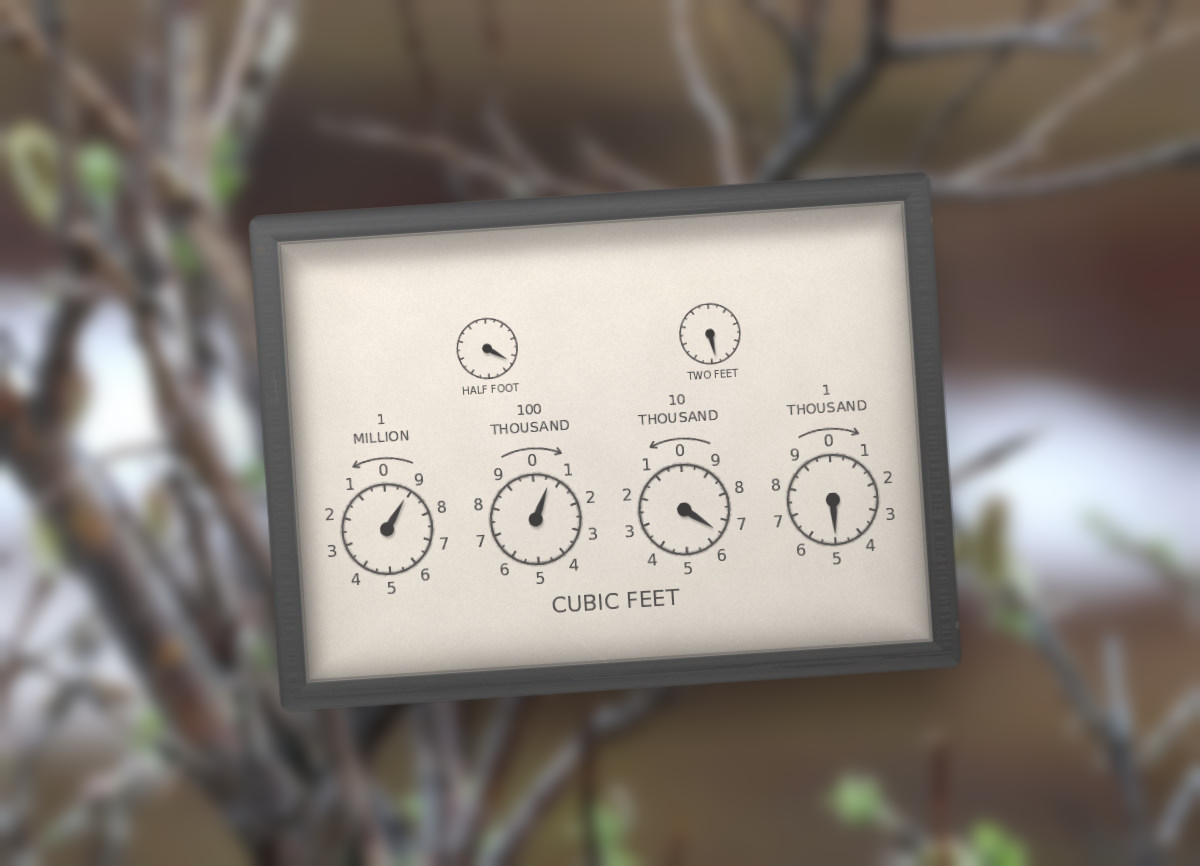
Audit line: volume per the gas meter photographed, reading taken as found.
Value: 906500 ft³
